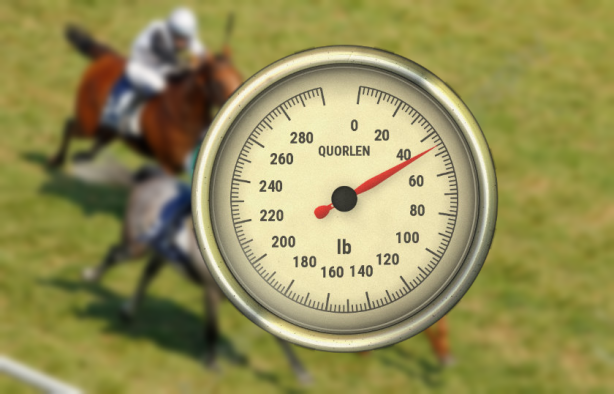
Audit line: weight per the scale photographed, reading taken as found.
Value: 46 lb
